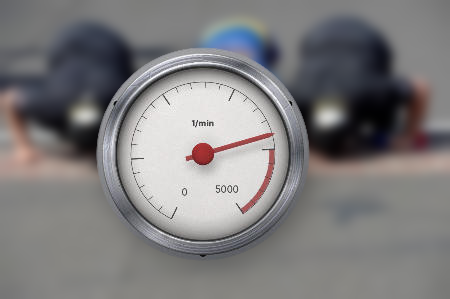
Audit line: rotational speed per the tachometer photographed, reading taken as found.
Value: 3800 rpm
